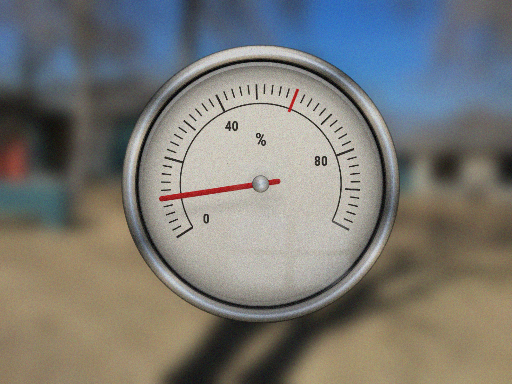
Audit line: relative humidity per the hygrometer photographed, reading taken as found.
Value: 10 %
